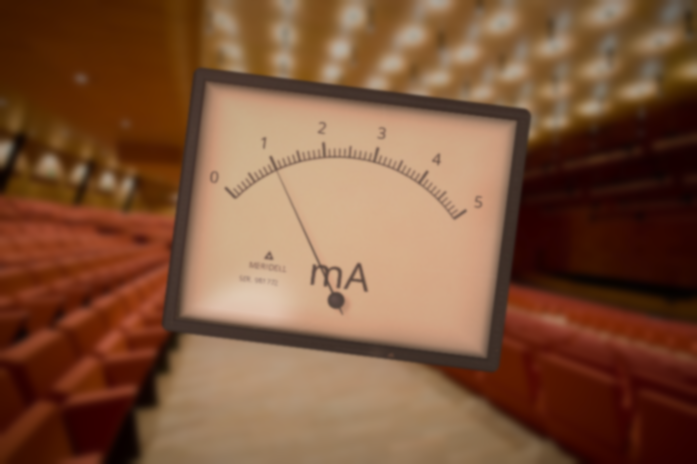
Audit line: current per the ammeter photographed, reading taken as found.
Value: 1 mA
